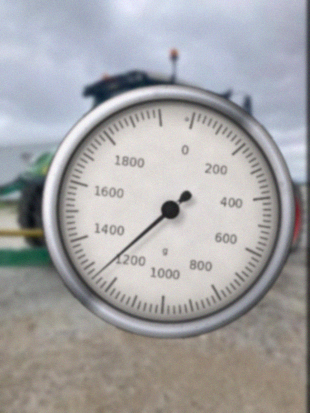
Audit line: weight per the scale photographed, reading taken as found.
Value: 1260 g
